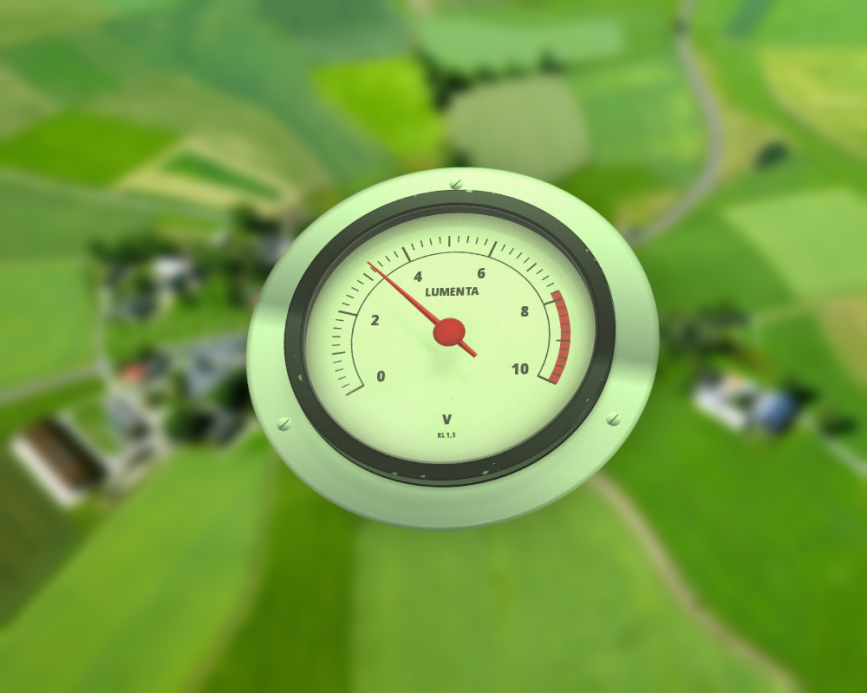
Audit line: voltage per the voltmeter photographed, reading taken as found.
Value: 3.2 V
